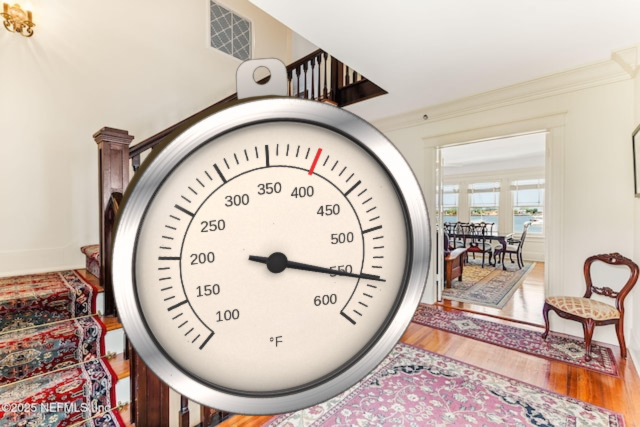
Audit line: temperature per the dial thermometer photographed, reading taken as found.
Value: 550 °F
